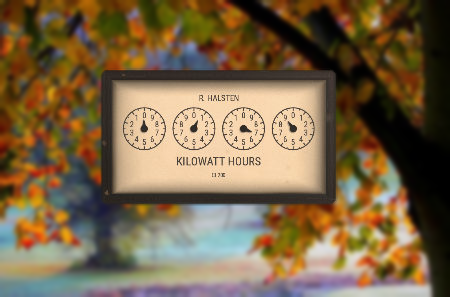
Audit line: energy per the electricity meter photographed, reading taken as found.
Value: 69 kWh
